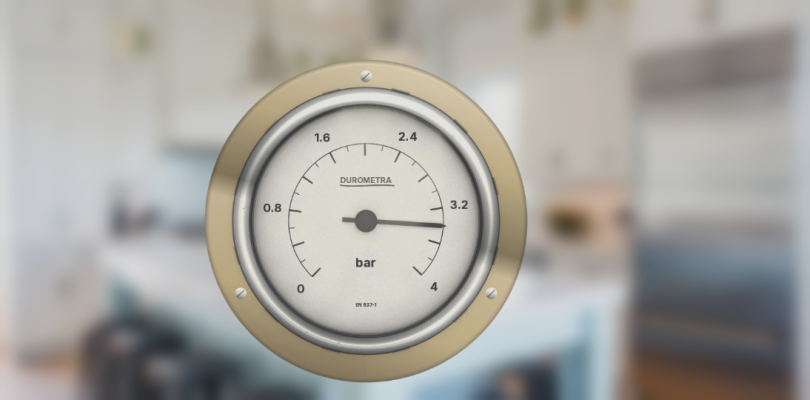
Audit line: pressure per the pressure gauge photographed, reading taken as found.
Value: 3.4 bar
